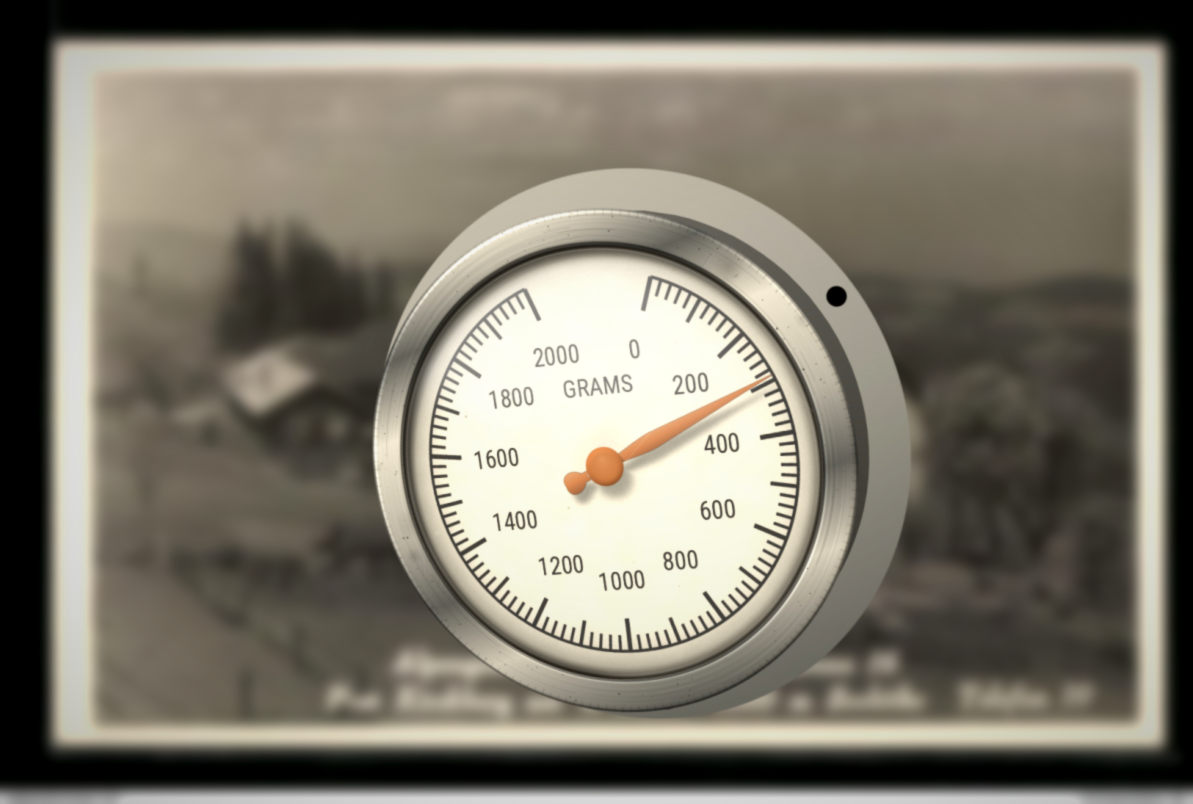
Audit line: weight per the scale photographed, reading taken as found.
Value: 290 g
